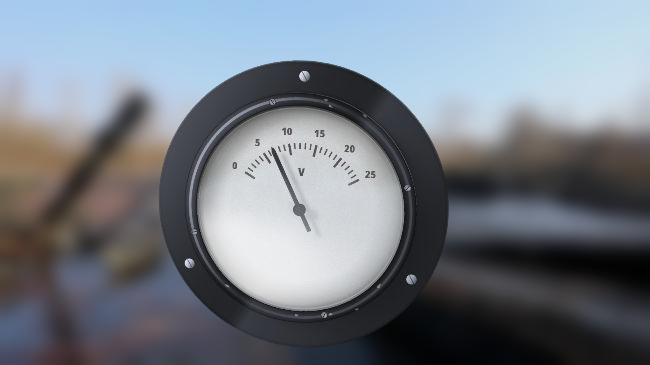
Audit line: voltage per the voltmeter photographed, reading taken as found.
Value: 7 V
